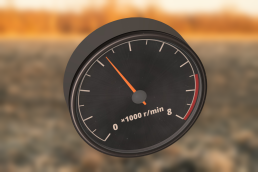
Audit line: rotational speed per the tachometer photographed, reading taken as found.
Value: 3250 rpm
